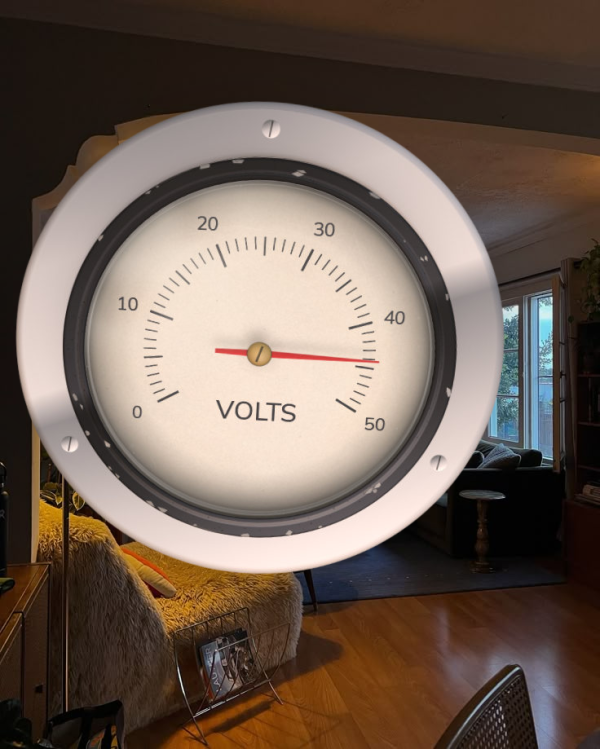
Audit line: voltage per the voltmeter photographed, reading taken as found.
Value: 44 V
